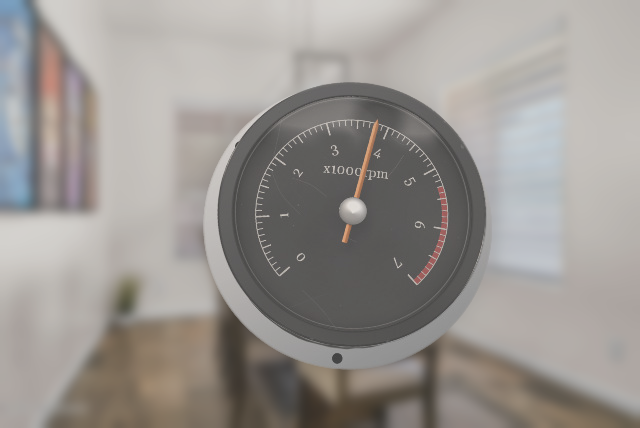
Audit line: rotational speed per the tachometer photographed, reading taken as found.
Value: 3800 rpm
